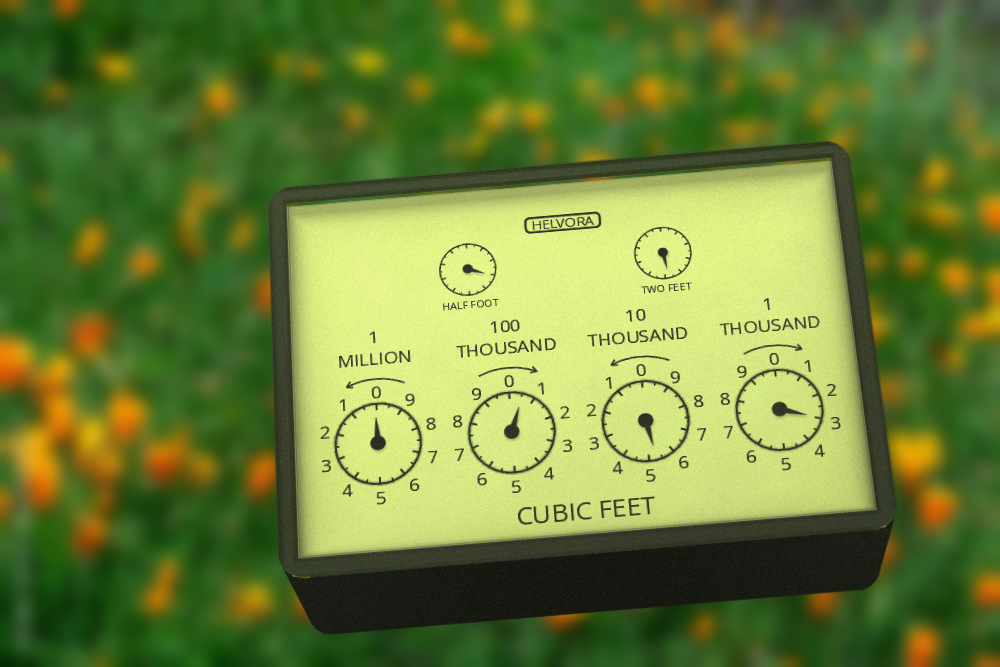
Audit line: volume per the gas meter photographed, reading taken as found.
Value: 5300 ft³
